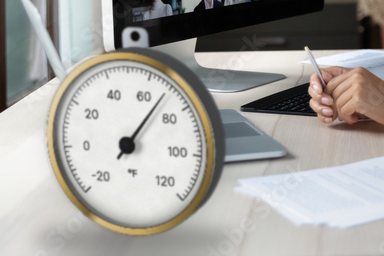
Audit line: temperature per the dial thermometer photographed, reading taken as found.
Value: 70 °F
